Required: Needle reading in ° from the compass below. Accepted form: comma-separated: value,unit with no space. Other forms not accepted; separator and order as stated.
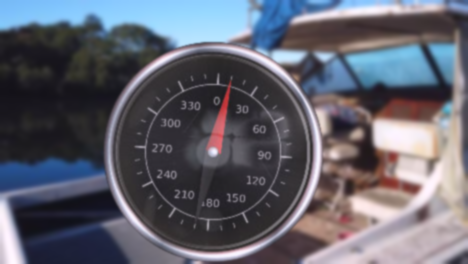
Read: 10,°
